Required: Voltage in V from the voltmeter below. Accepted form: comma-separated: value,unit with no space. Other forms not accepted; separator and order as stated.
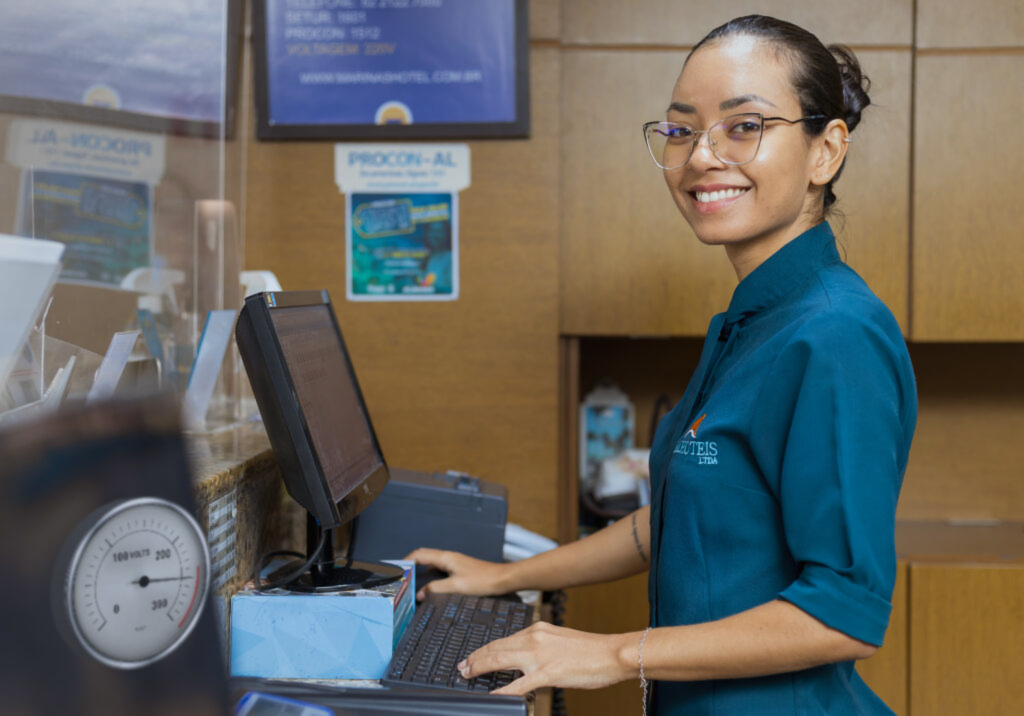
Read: 250,V
